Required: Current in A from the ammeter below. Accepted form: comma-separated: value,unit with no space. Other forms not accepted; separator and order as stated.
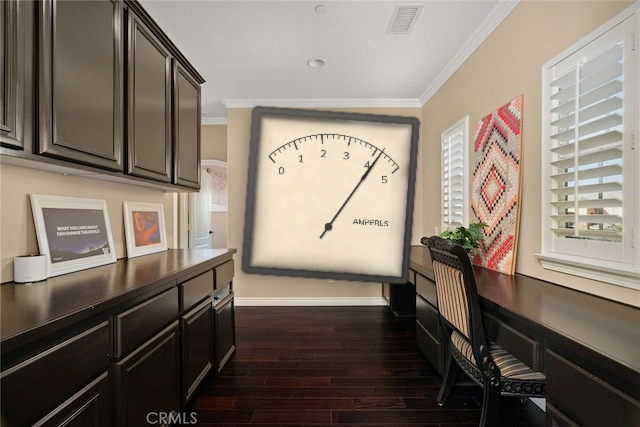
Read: 4.2,A
